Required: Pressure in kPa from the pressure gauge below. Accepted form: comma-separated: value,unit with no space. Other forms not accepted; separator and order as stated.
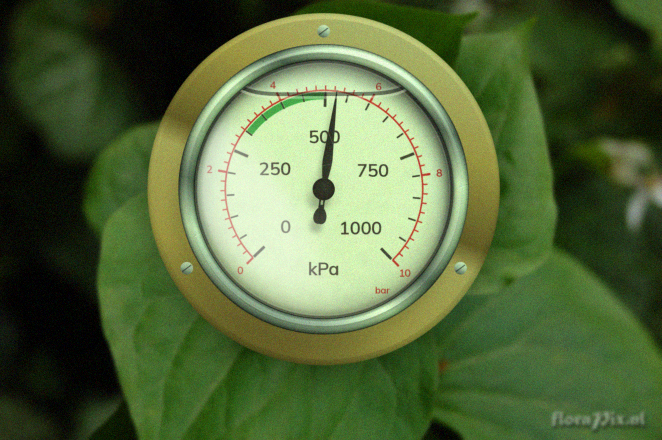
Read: 525,kPa
